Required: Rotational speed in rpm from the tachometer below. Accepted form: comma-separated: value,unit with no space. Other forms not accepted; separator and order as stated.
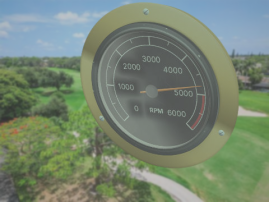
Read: 4750,rpm
